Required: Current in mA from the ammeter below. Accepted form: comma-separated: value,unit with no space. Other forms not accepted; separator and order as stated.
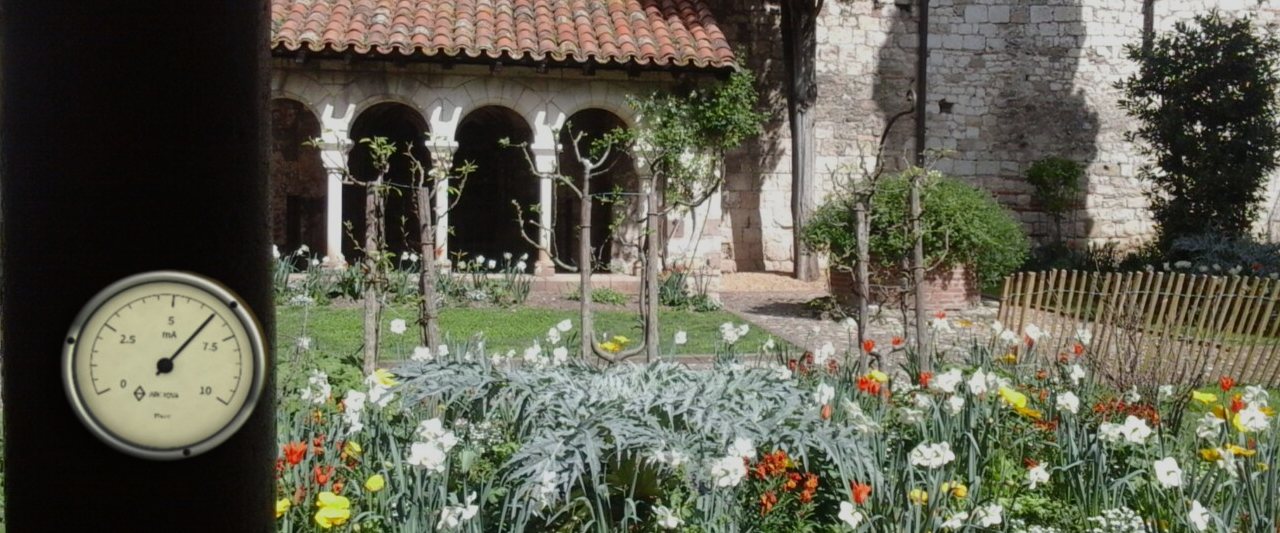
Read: 6.5,mA
